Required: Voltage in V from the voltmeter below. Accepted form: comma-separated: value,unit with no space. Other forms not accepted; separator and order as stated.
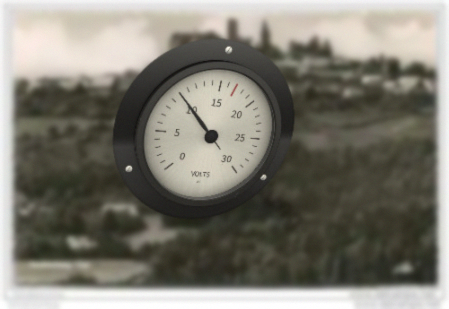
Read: 10,V
